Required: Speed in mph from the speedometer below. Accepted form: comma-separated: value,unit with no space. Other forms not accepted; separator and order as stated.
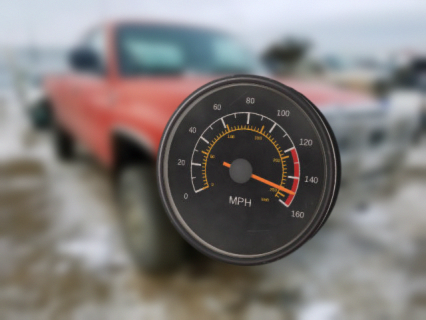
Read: 150,mph
